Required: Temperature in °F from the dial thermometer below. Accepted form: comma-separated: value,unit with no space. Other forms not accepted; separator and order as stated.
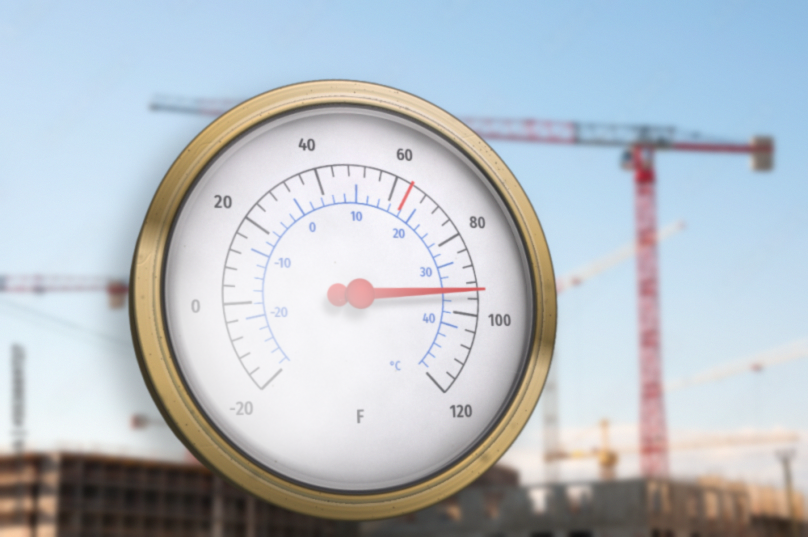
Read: 94,°F
